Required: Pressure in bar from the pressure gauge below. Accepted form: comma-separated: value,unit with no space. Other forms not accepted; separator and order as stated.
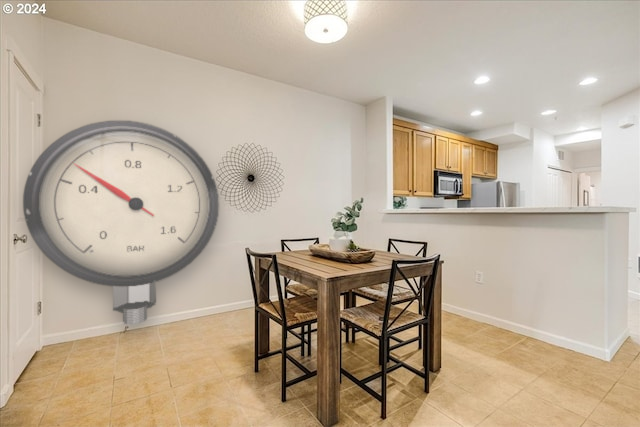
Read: 0.5,bar
